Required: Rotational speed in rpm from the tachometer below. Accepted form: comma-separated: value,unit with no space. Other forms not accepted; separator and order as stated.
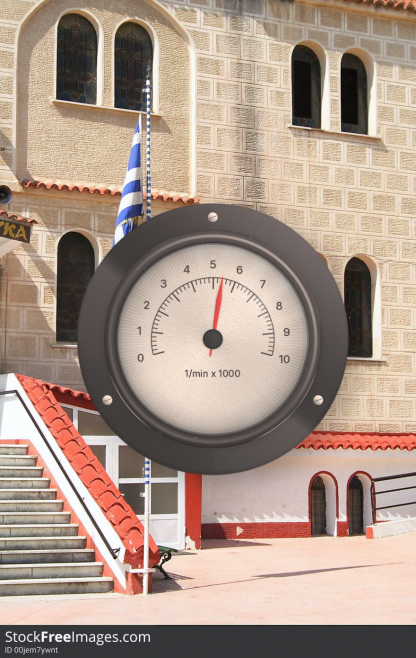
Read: 5400,rpm
